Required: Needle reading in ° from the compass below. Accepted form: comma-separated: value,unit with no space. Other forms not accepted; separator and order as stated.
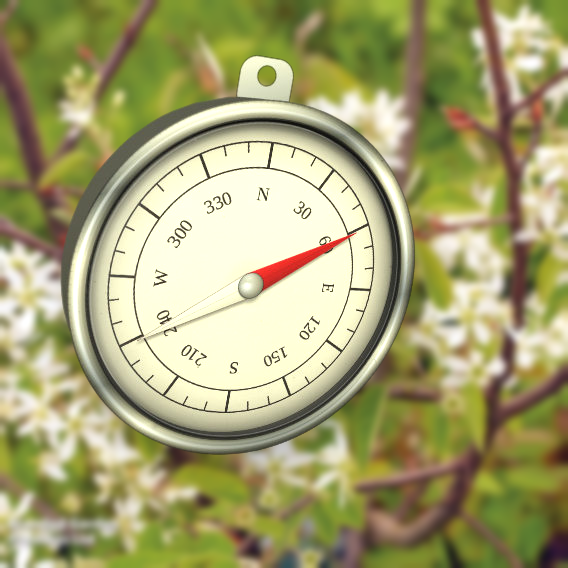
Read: 60,°
